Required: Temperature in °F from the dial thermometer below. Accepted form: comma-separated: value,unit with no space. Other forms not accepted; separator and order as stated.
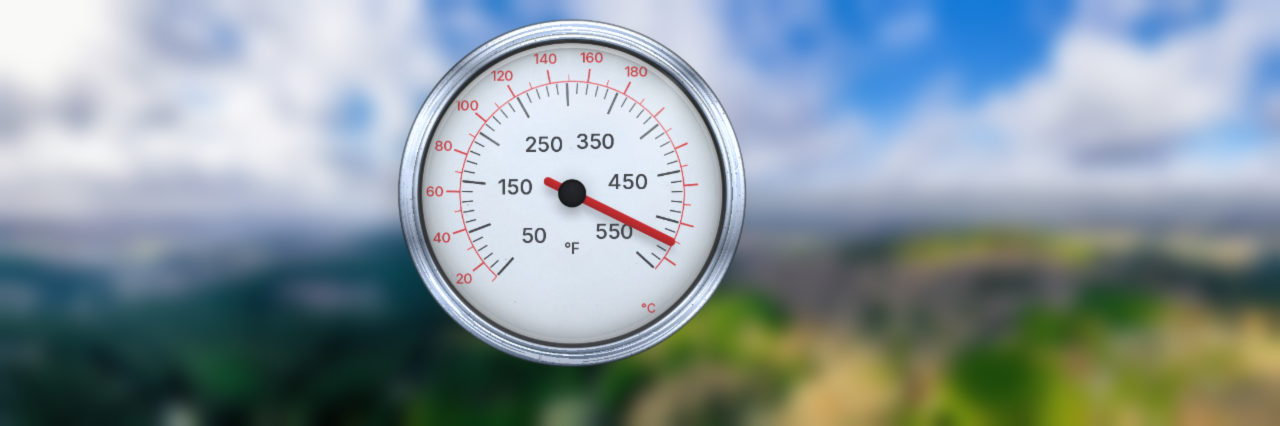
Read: 520,°F
